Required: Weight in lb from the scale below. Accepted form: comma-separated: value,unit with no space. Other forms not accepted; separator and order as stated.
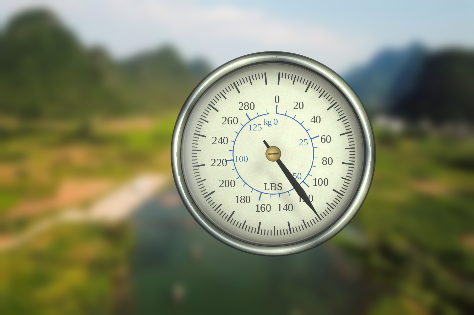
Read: 120,lb
